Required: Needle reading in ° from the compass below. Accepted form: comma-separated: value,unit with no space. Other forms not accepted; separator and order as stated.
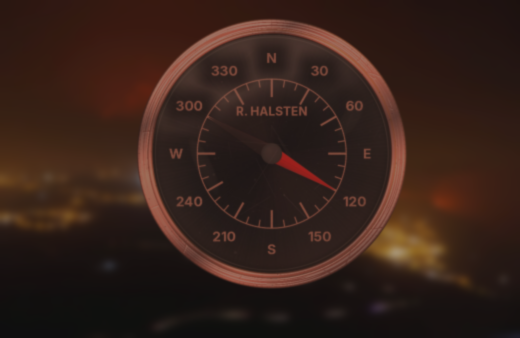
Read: 120,°
